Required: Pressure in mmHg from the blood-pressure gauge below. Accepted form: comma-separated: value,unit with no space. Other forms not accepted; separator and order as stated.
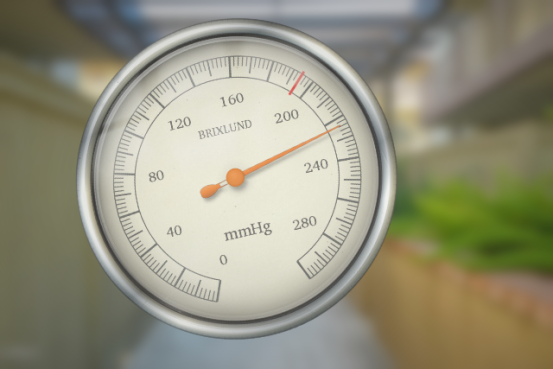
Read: 224,mmHg
